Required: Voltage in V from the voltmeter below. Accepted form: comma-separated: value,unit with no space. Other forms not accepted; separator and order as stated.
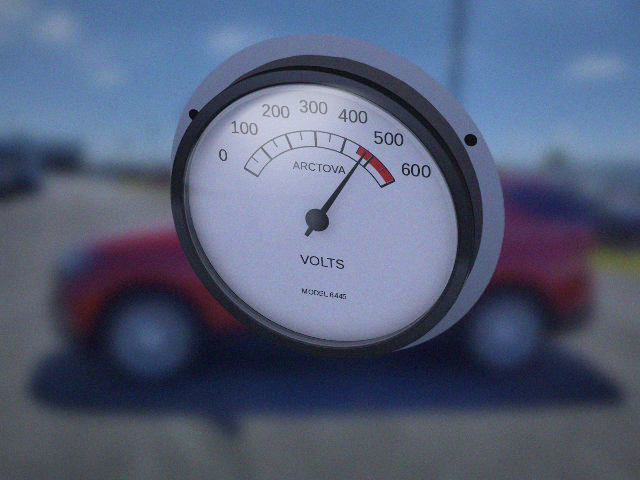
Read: 475,V
